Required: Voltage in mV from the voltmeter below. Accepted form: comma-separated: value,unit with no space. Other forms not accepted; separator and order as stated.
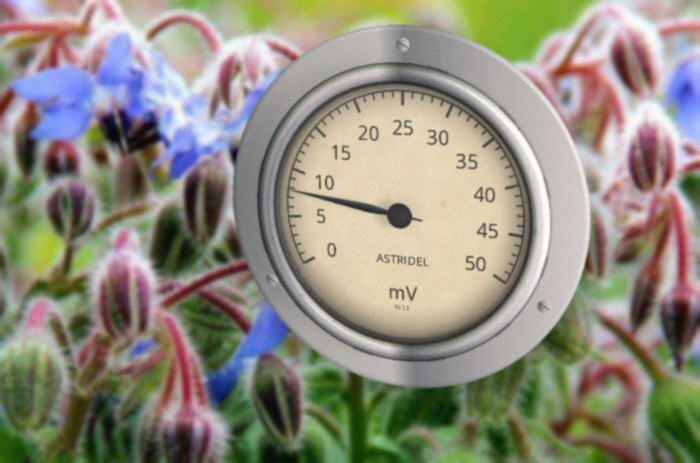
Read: 8,mV
